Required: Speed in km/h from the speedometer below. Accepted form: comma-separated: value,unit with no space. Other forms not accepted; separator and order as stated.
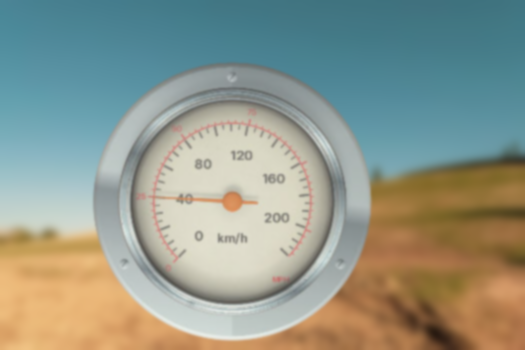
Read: 40,km/h
